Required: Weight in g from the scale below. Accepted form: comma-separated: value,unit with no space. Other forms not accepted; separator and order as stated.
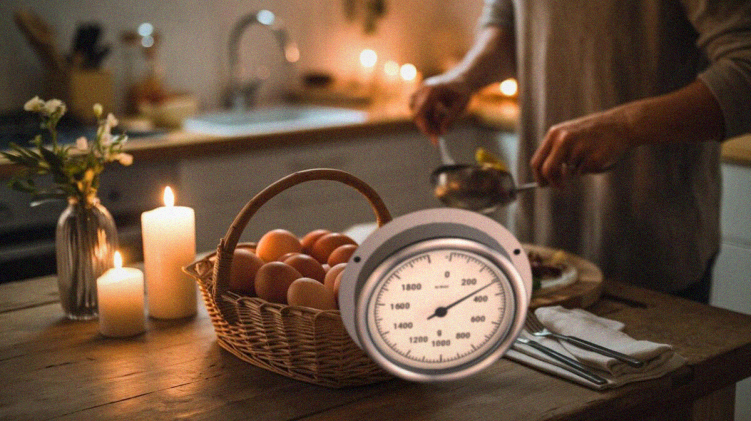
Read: 300,g
